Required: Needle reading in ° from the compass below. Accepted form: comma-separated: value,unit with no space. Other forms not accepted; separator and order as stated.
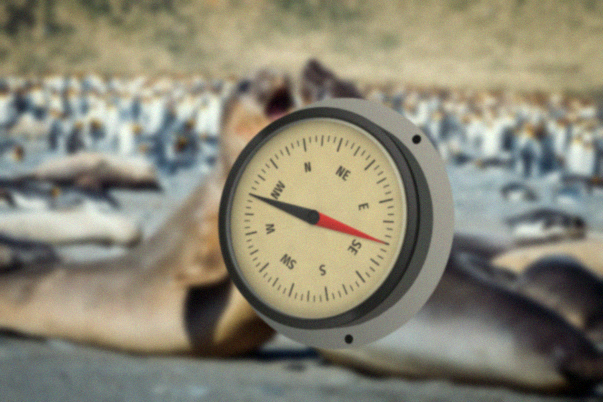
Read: 120,°
